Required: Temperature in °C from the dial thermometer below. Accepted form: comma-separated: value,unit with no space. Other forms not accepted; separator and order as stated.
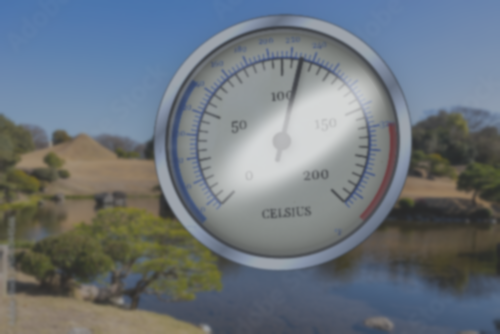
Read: 110,°C
